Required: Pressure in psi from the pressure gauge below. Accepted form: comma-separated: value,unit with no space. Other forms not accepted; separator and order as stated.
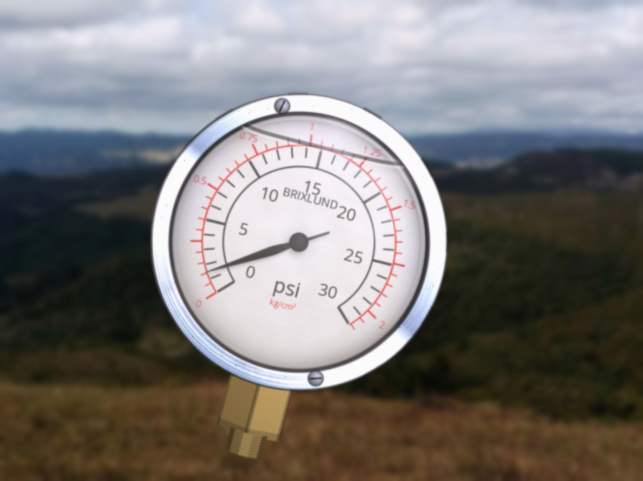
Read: 1.5,psi
